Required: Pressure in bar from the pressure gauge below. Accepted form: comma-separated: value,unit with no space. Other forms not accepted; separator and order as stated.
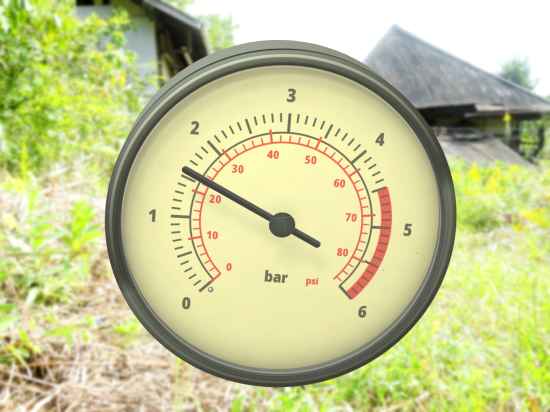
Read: 1.6,bar
